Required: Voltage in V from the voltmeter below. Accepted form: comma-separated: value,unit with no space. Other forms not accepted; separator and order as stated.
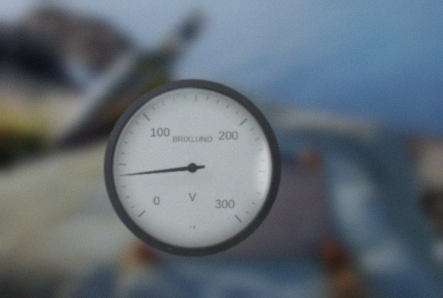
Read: 40,V
